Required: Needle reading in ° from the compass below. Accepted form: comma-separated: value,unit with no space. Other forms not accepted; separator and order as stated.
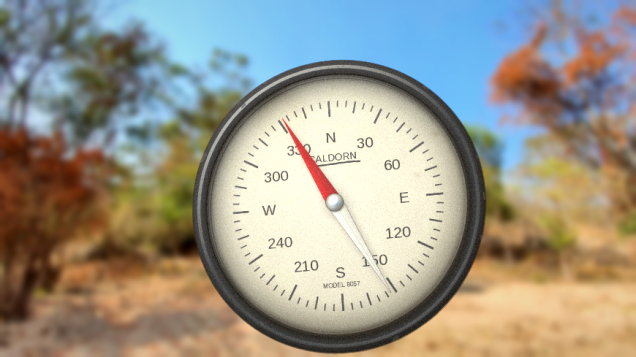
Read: 332.5,°
